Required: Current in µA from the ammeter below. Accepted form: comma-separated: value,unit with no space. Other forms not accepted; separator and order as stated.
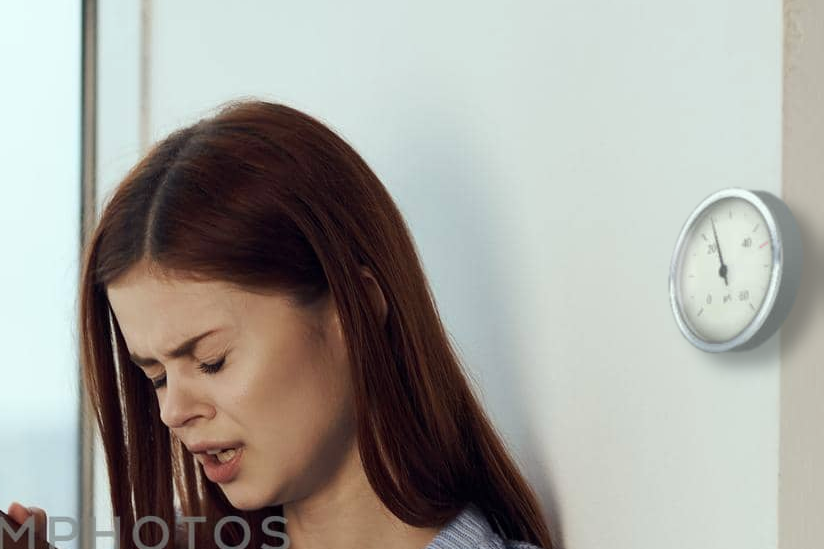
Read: 25,µA
